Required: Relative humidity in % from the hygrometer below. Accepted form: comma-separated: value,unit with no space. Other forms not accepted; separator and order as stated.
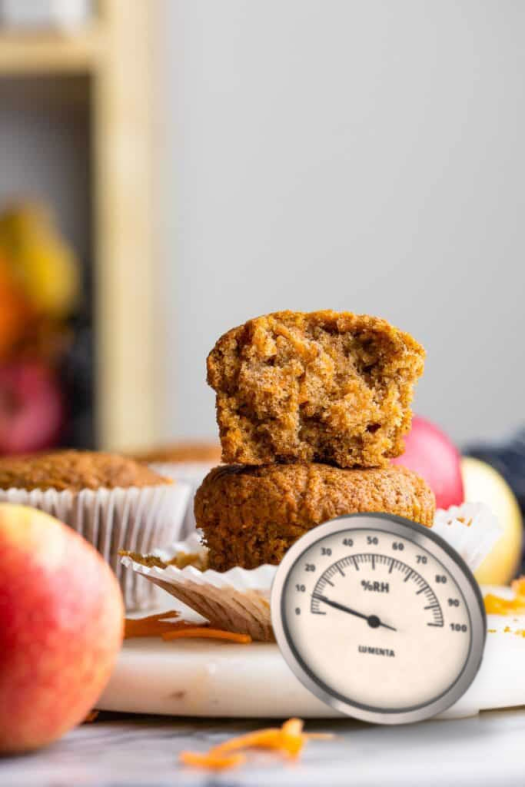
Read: 10,%
